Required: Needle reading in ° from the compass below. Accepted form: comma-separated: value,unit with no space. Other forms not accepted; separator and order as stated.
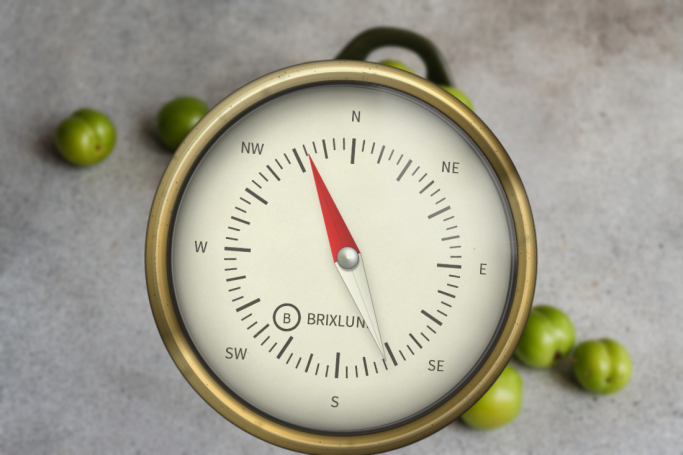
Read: 335,°
